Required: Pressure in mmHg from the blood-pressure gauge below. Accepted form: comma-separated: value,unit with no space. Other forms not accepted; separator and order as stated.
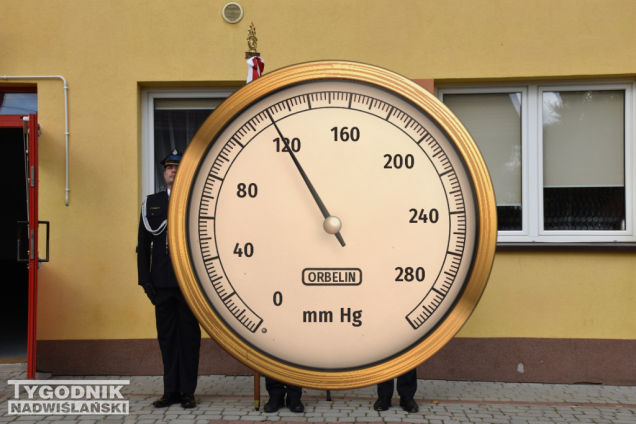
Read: 120,mmHg
